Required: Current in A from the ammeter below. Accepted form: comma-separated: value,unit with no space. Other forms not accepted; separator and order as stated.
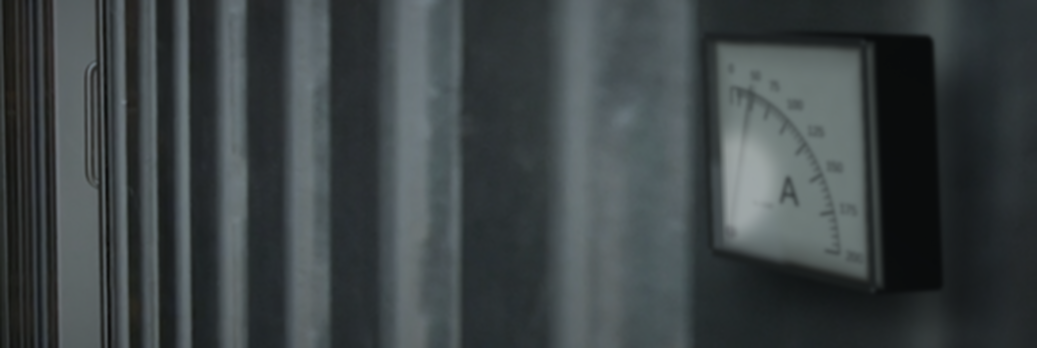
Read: 50,A
